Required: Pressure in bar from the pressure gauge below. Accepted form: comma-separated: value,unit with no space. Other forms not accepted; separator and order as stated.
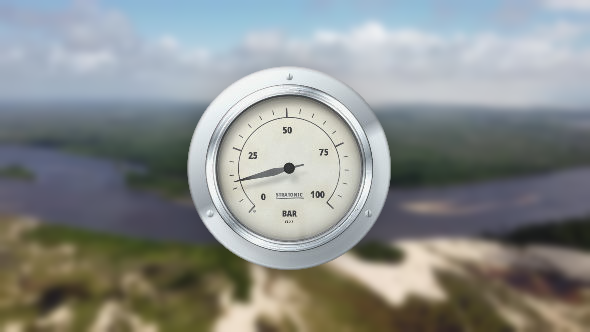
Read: 12.5,bar
